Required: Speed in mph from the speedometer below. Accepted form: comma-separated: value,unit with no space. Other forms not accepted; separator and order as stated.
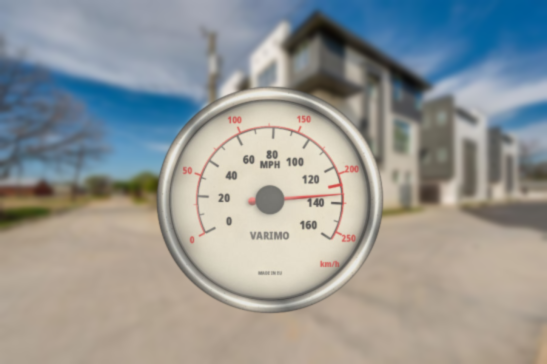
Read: 135,mph
